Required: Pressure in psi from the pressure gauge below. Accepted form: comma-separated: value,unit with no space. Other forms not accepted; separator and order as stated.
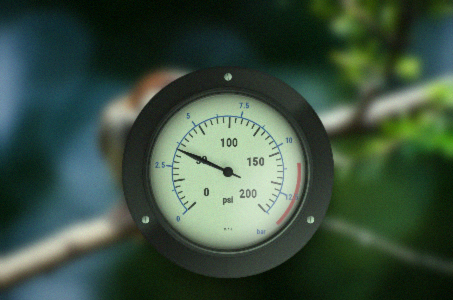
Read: 50,psi
